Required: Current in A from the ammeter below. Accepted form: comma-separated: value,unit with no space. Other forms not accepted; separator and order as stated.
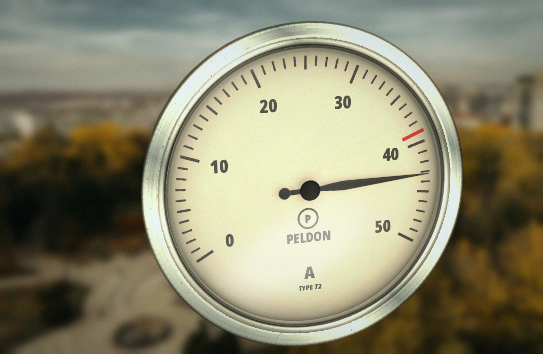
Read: 43,A
